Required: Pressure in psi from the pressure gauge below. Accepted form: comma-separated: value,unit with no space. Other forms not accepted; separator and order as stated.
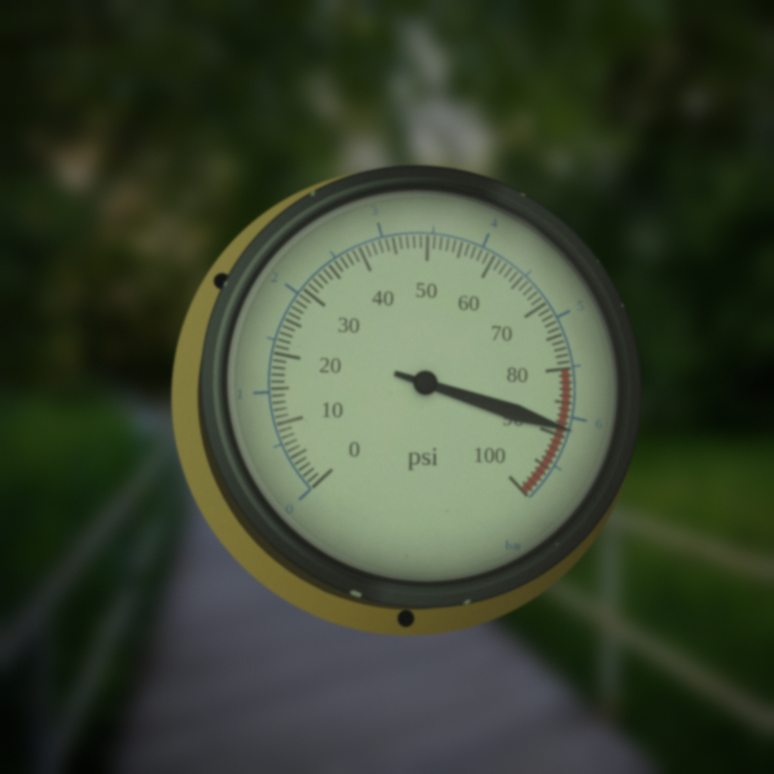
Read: 89,psi
